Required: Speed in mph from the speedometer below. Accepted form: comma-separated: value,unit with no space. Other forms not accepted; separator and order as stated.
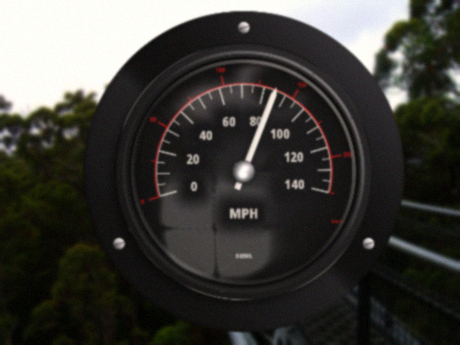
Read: 85,mph
